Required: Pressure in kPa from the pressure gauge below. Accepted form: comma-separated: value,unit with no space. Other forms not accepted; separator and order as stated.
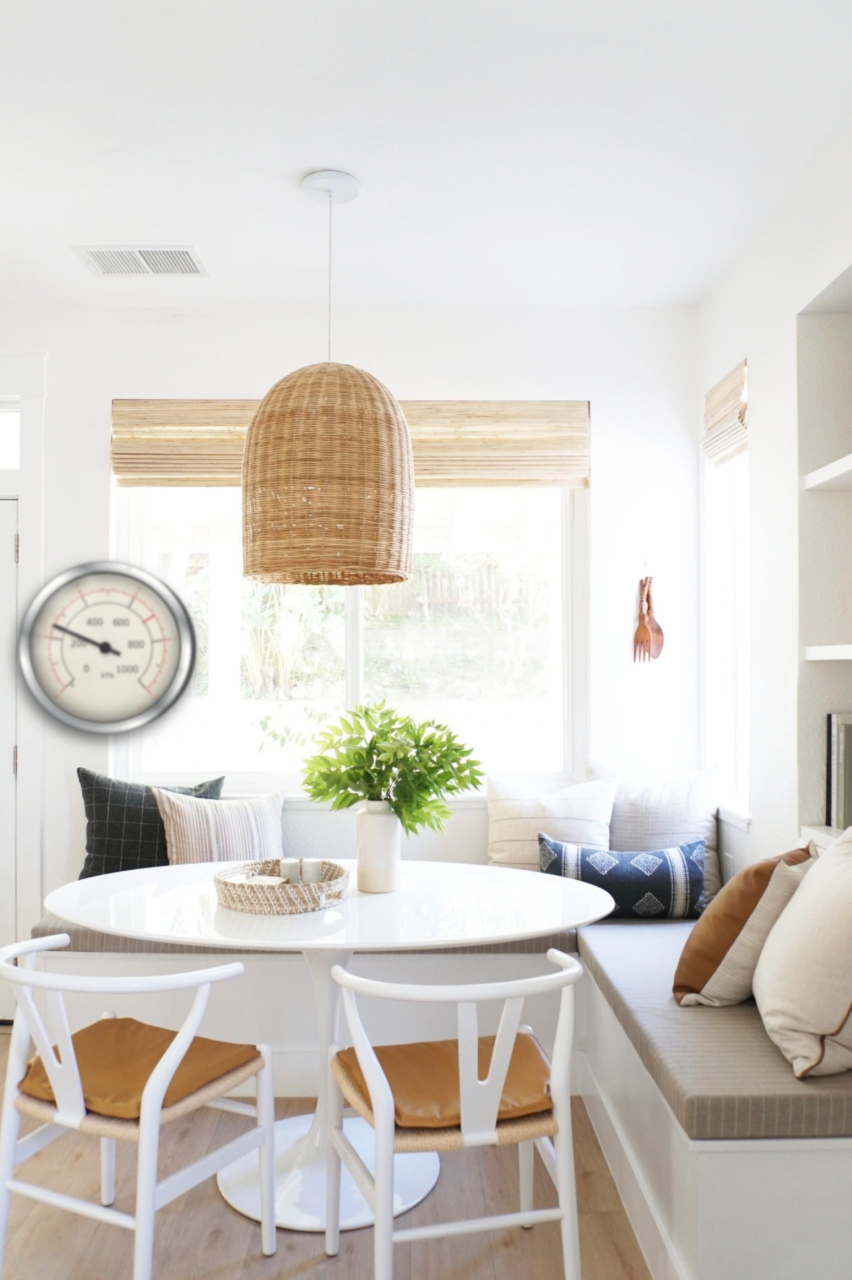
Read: 250,kPa
